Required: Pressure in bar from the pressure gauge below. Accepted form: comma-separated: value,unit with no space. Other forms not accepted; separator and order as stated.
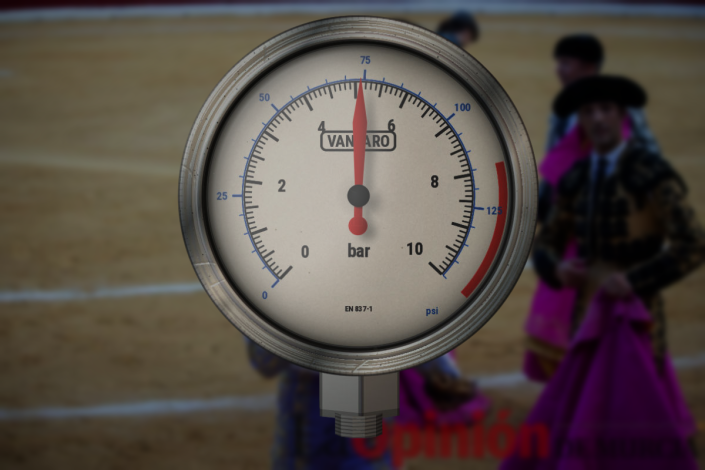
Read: 5.1,bar
